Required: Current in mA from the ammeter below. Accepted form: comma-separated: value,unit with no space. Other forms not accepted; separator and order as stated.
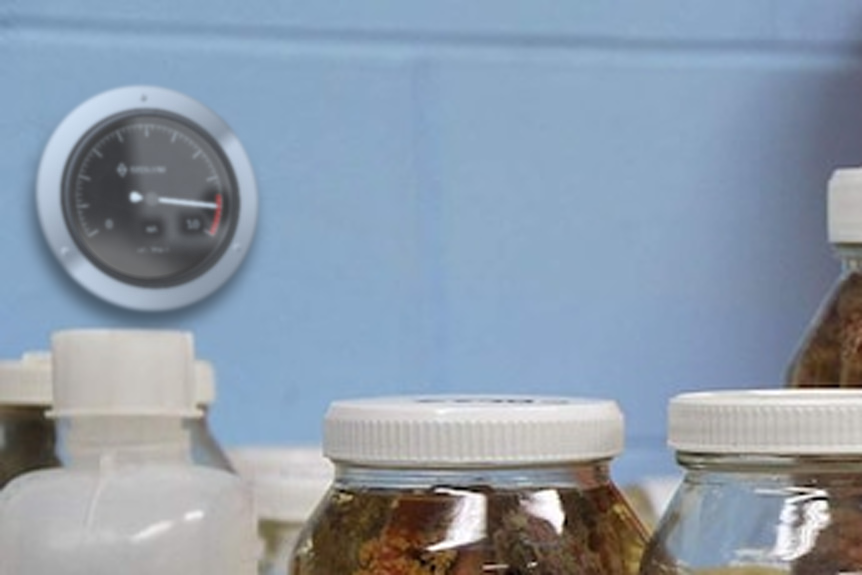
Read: 9,mA
